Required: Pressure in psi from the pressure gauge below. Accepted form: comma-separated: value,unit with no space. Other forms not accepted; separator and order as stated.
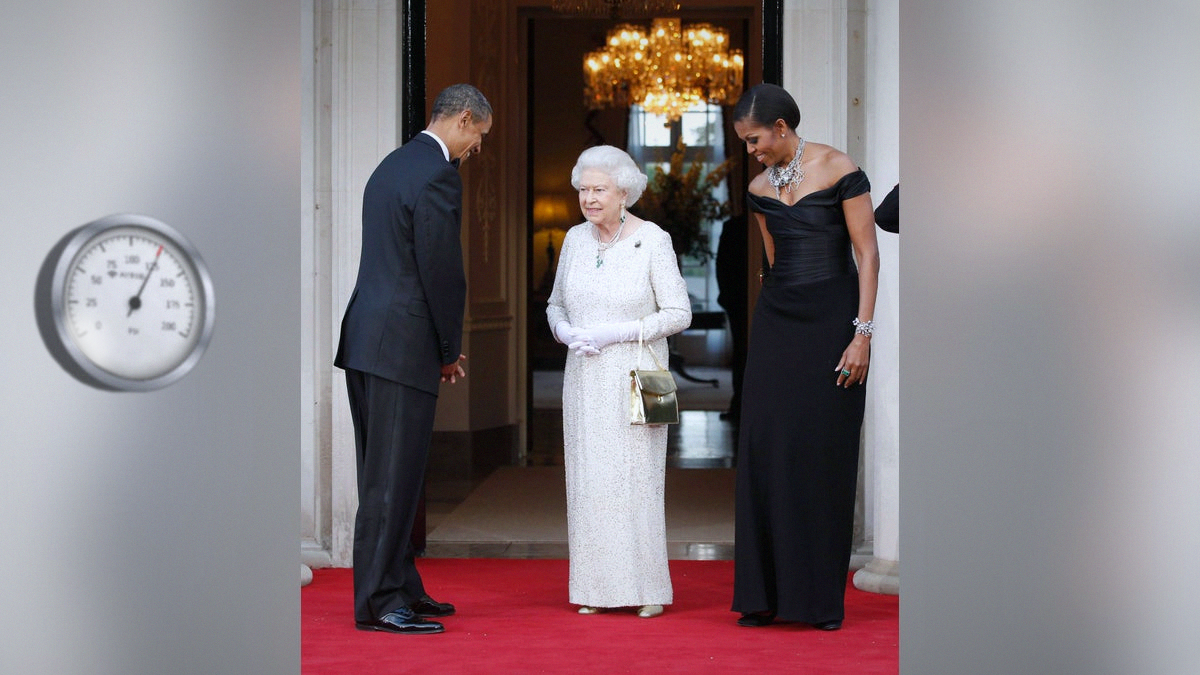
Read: 125,psi
